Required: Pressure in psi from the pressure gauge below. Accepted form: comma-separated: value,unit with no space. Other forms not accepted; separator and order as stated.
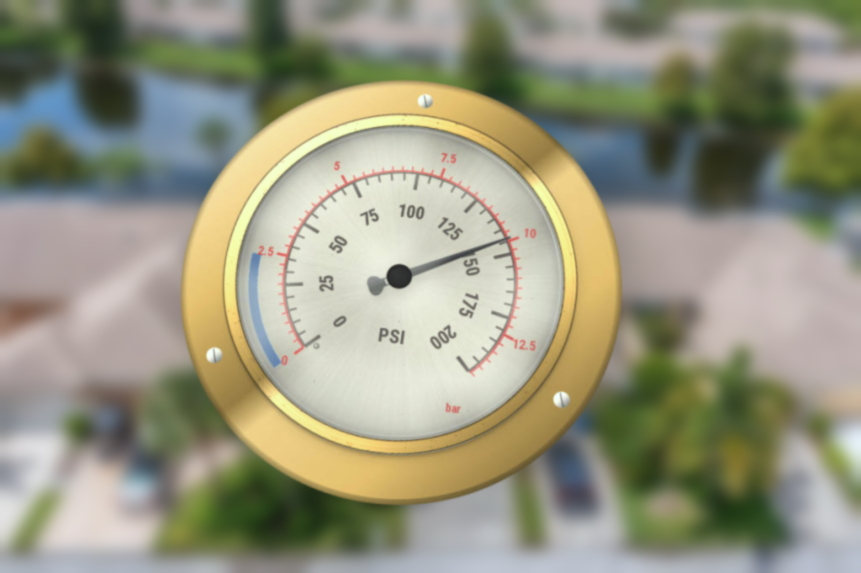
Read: 145,psi
